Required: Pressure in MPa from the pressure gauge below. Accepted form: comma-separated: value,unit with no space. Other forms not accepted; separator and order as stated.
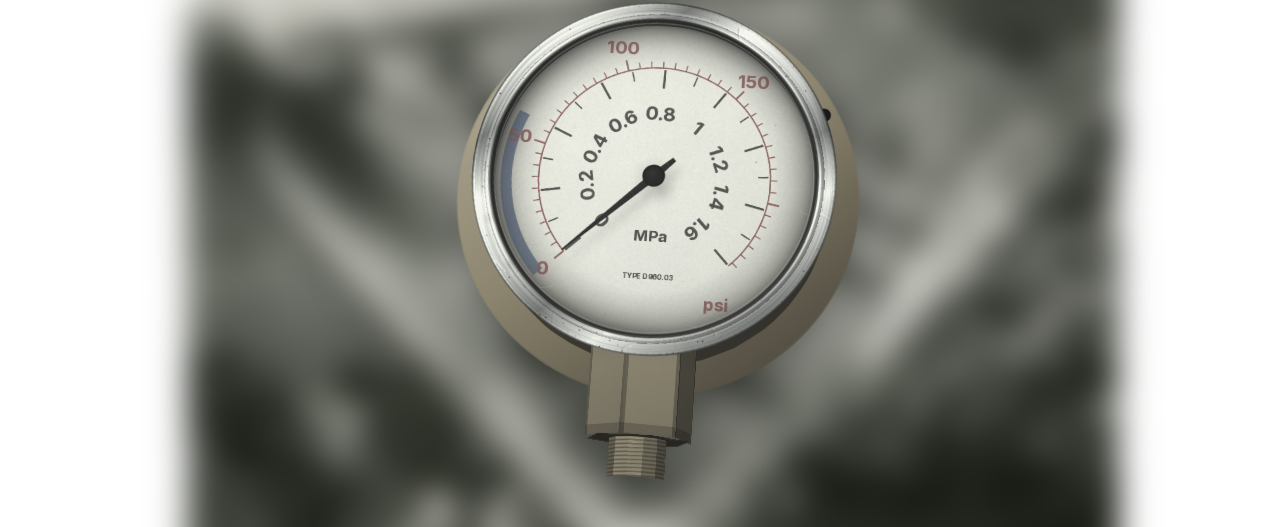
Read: 0,MPa
